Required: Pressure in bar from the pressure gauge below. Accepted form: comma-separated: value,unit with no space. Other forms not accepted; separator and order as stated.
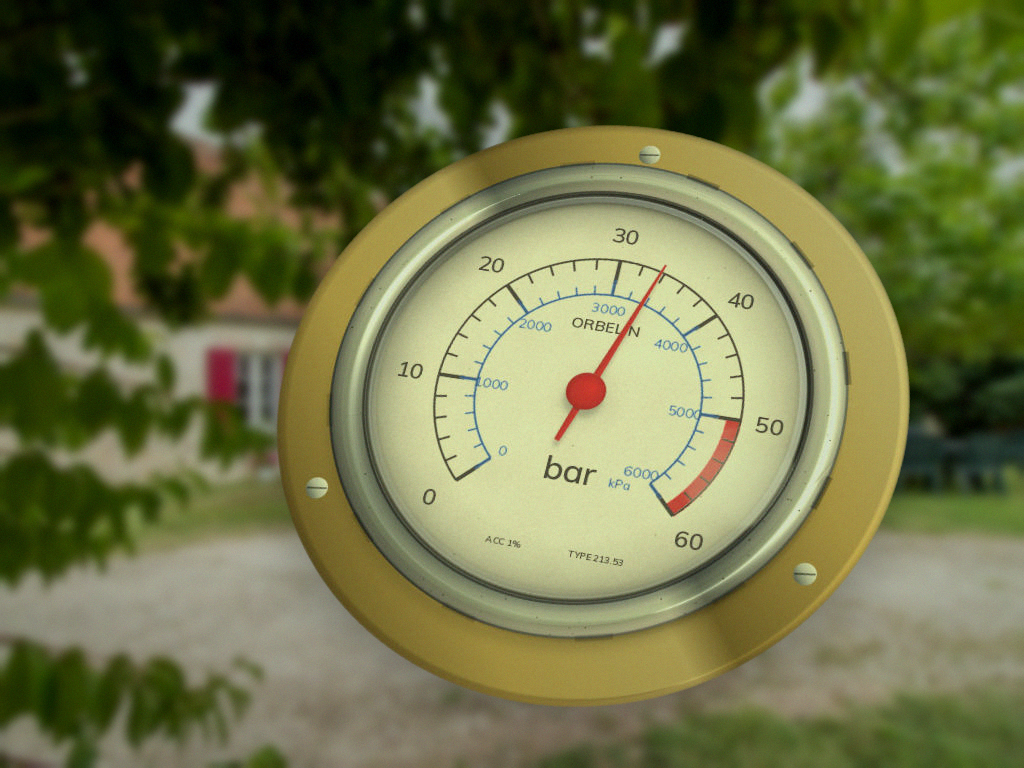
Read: 34,bar
